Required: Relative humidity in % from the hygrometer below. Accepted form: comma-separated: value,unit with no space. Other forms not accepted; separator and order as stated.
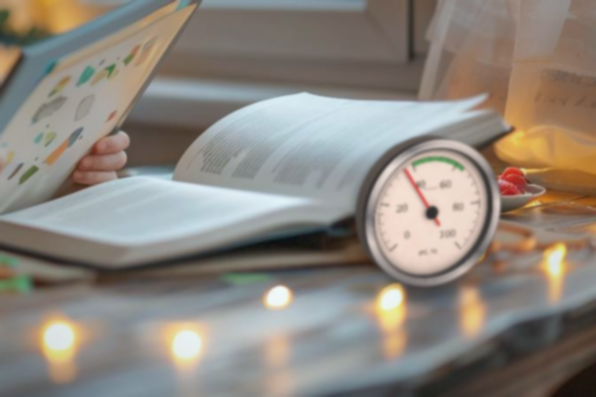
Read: 36,%
